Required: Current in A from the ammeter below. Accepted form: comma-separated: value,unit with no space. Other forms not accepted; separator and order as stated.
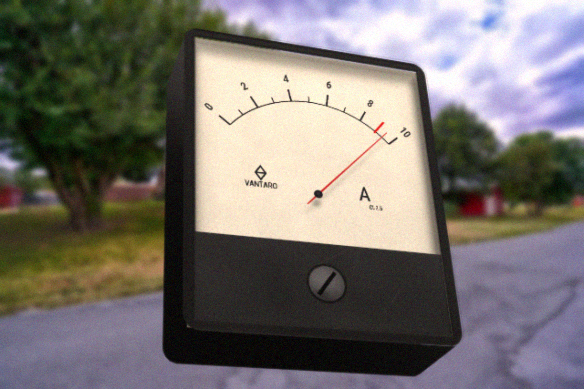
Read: 9.5,A
